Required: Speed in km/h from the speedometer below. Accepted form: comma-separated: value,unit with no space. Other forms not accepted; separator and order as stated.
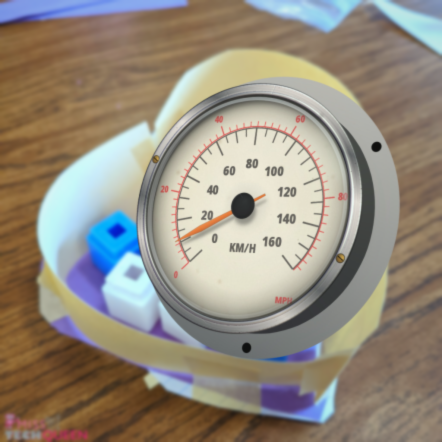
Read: 10,km/h
